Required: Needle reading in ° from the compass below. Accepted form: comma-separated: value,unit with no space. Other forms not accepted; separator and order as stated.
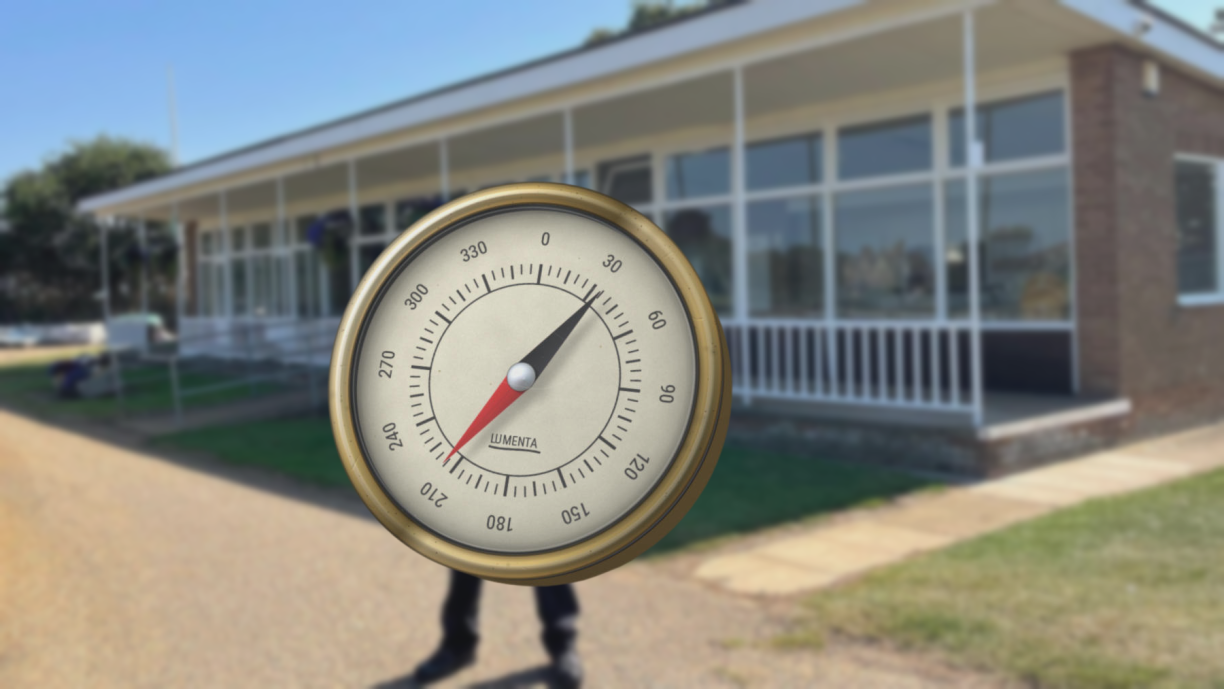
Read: 215,°
